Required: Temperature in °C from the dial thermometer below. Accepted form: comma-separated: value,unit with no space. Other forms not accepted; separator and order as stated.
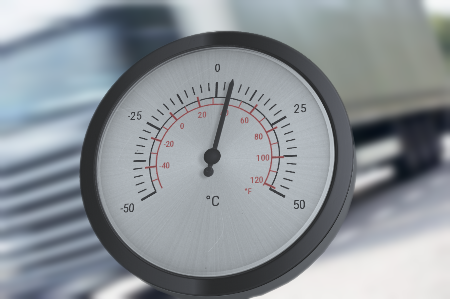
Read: 5,°C
